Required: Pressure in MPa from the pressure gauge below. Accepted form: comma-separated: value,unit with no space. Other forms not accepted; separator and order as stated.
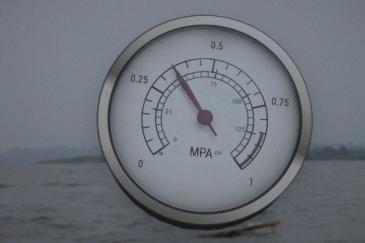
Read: 0.35,MPa
